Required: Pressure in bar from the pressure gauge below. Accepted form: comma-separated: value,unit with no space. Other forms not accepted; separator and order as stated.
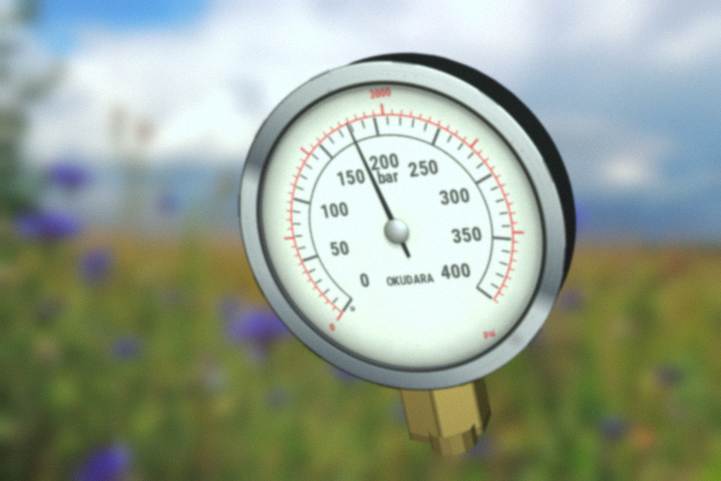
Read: 180,bar
